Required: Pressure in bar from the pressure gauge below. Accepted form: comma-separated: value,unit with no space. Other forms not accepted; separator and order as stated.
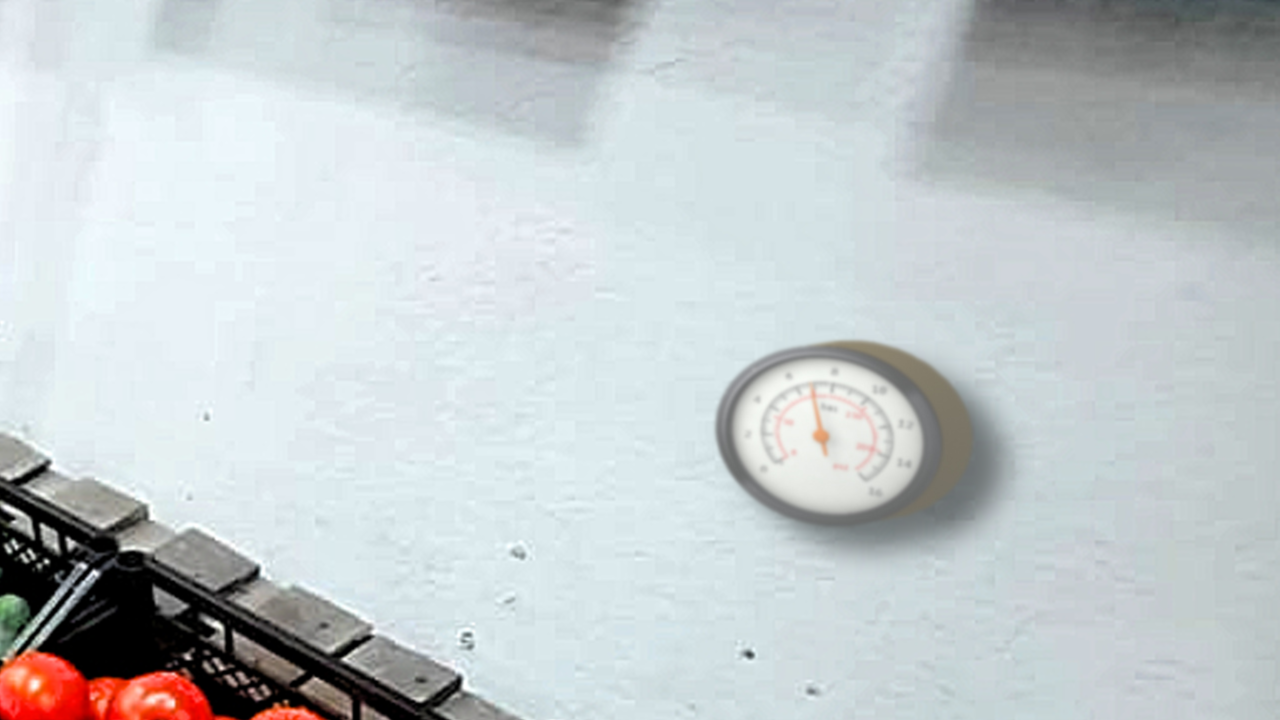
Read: 7,bar
